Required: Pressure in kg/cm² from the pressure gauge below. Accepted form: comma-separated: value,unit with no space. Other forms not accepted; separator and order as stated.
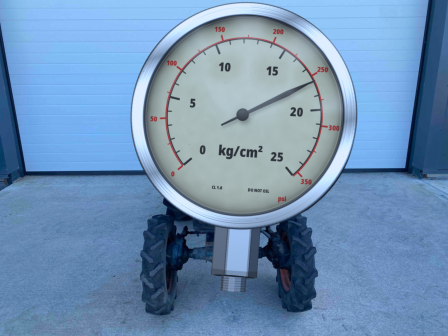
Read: 18,kg/cm²
